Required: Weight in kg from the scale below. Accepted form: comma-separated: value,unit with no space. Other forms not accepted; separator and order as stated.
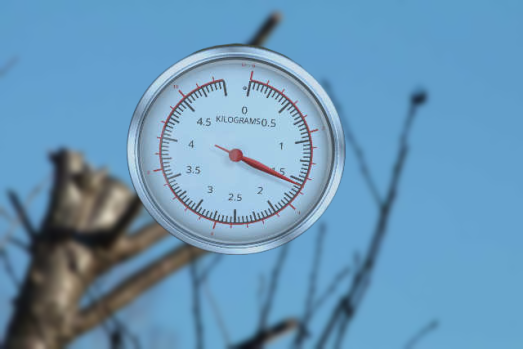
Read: 1.55,kg
